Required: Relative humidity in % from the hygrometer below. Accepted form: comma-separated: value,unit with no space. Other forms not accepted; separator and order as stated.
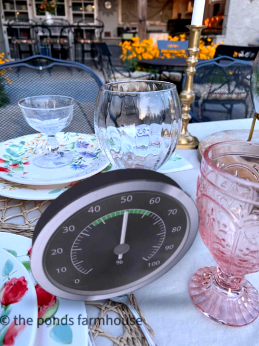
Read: 50,%
